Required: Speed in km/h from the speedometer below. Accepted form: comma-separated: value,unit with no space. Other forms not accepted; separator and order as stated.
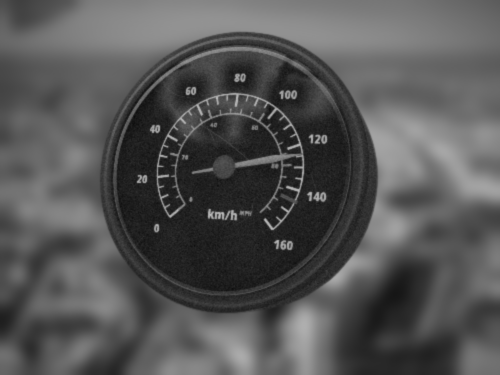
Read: 125,km/h
